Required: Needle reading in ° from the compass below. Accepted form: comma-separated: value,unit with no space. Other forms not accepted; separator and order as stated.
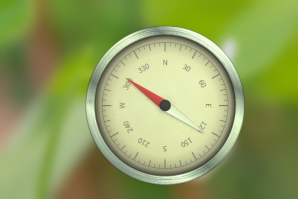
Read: 305,°
